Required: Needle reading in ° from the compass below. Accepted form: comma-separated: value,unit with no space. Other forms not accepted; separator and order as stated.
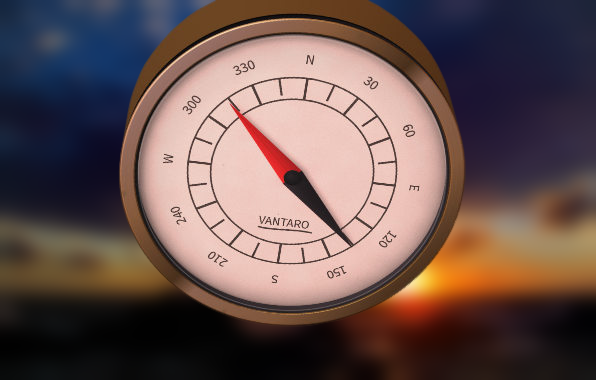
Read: 315,°
